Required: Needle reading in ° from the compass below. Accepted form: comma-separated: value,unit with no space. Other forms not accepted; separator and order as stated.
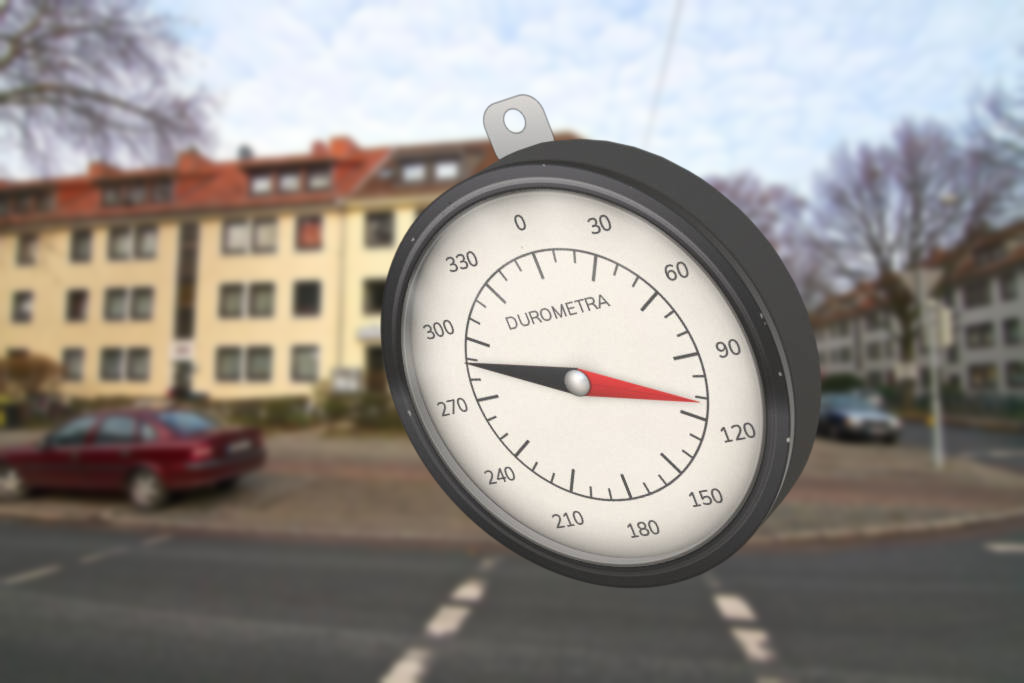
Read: 110,°
